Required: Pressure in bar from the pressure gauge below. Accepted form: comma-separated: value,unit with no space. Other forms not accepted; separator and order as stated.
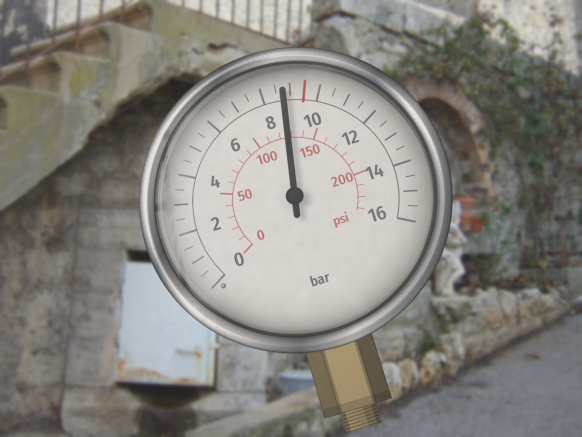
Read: 8.75,bar
